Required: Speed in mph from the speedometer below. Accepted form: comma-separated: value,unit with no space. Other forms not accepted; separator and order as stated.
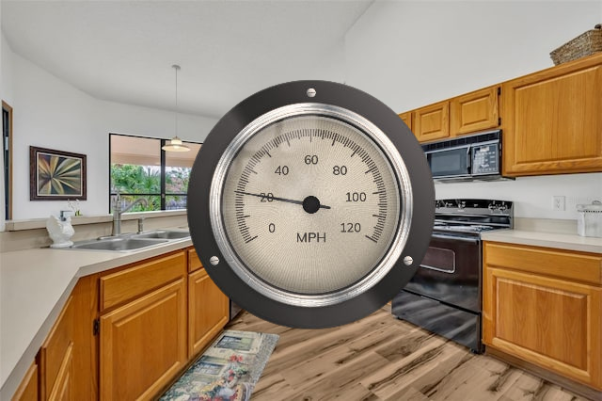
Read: 20,mph
